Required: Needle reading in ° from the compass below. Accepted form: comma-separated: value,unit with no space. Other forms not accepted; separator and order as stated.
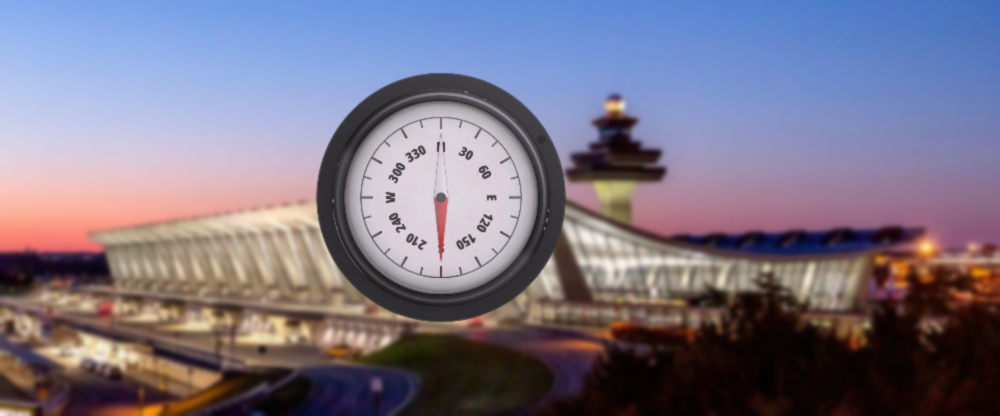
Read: 180,°
